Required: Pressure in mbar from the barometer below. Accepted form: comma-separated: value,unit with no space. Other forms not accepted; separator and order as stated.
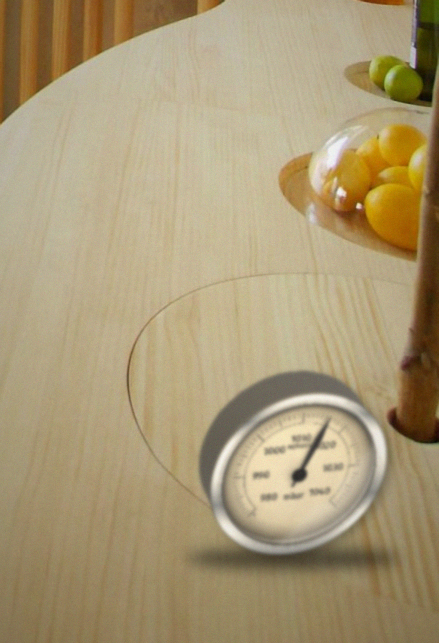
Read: 1015,mbar
